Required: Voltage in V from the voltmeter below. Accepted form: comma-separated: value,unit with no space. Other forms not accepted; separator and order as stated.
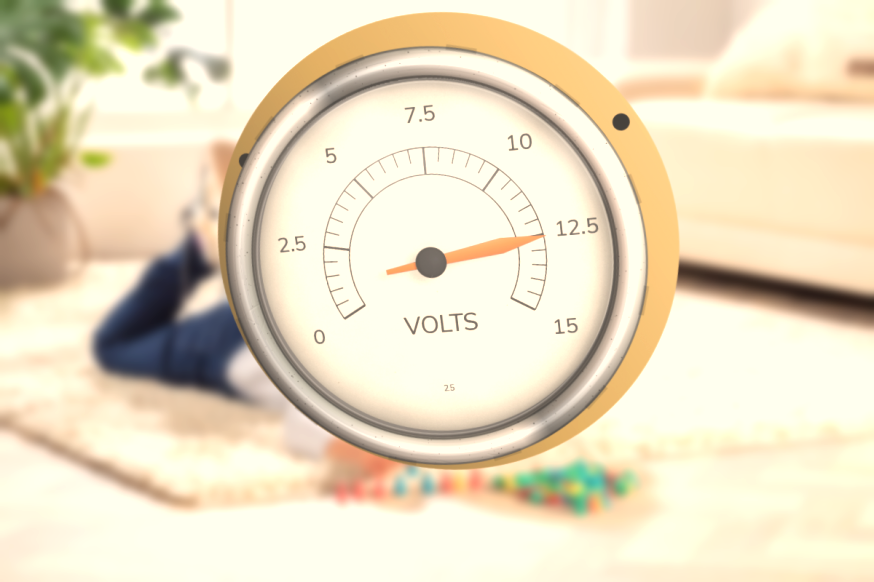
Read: 12.5,V
